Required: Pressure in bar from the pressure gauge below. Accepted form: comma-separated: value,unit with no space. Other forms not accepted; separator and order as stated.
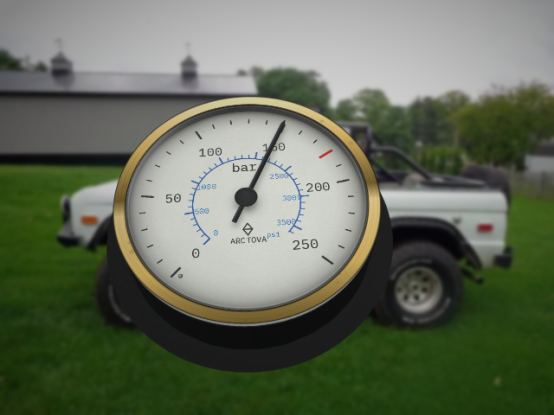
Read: 150,bar
